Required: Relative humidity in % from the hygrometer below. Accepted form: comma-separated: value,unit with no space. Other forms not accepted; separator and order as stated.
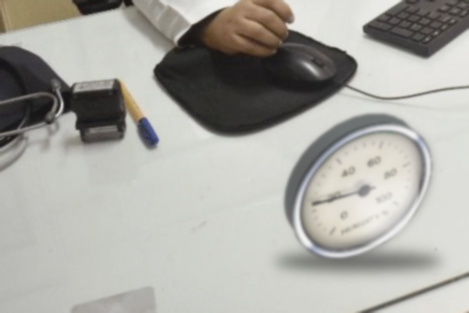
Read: 20,%
